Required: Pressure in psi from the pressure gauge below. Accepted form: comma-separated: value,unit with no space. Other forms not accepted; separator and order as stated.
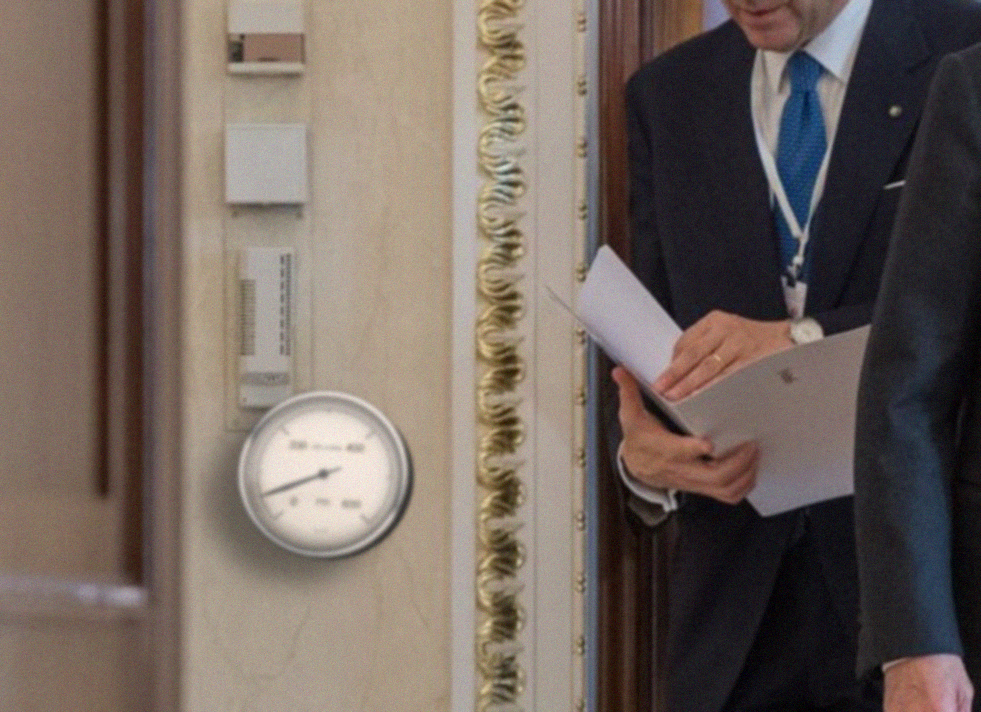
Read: 50,psi
